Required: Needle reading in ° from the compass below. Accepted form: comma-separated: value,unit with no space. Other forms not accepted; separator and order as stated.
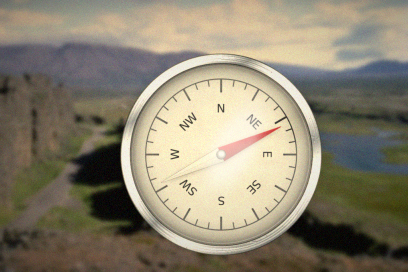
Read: 65,°
